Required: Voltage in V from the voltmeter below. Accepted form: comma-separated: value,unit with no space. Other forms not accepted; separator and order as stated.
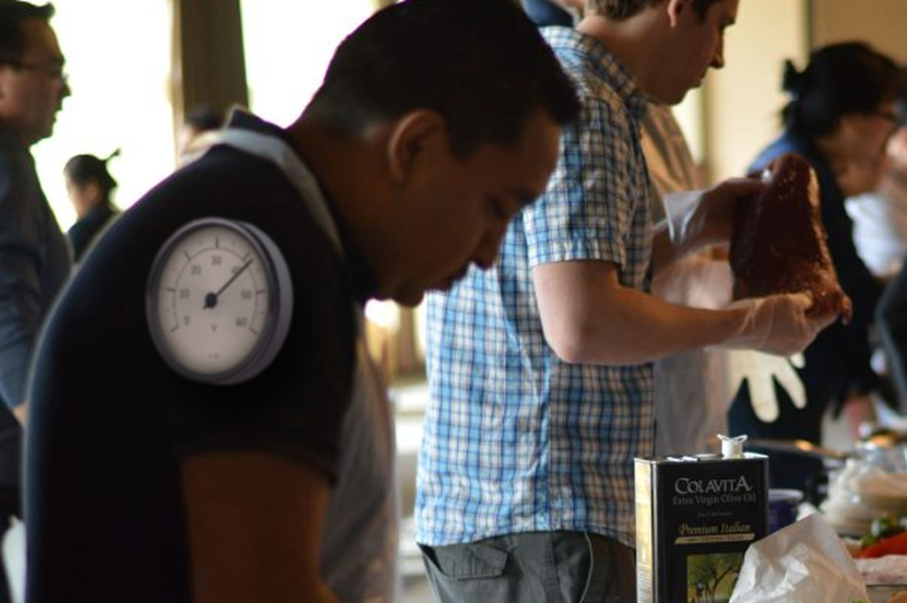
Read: 42.5,V
